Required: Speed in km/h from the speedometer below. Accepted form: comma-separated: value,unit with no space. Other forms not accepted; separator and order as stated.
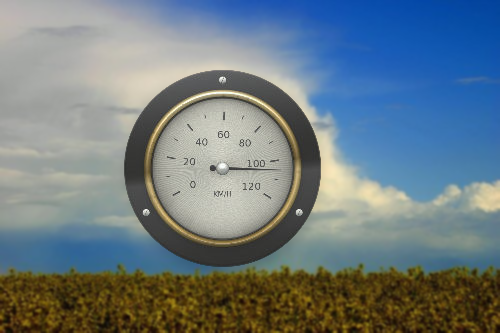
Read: 105,km/h
